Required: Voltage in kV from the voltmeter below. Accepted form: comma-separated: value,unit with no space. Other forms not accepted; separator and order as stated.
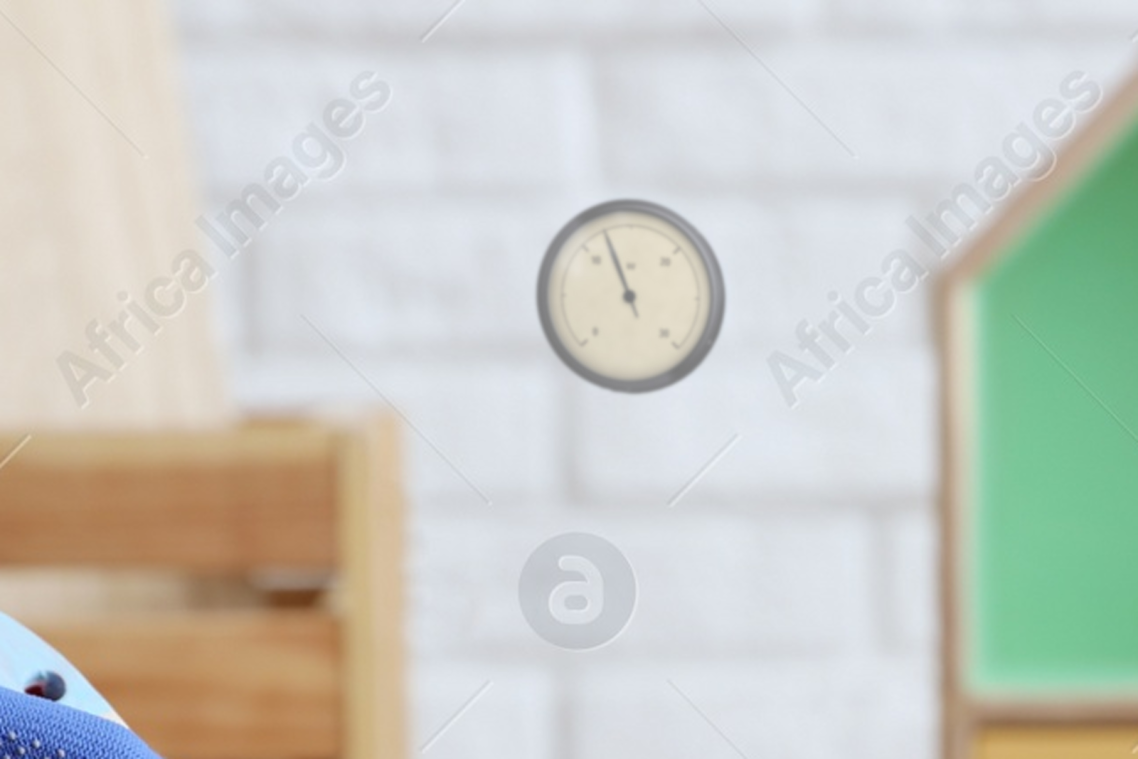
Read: 12.5,kV
